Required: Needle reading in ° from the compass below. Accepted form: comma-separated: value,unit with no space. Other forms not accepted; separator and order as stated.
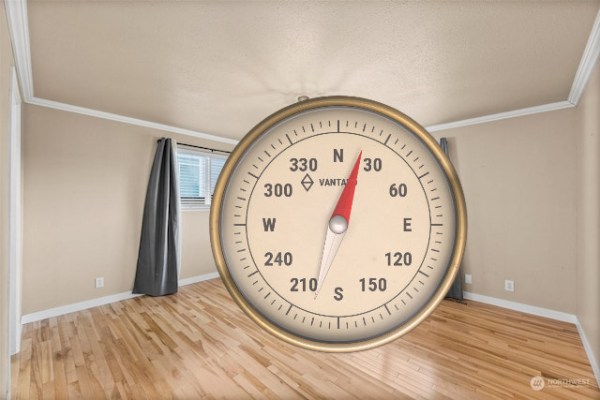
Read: 17.5,°
